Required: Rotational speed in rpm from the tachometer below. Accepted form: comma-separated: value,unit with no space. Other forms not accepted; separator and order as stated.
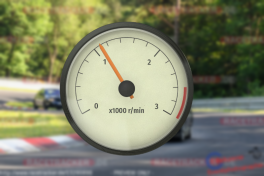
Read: 1100,rpm
